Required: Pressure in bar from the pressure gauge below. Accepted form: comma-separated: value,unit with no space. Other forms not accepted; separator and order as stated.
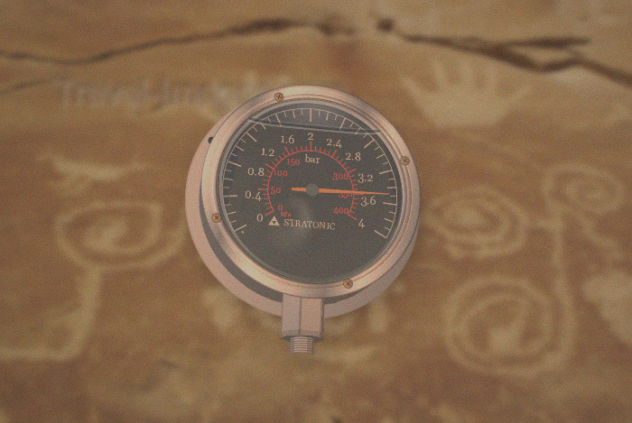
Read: 3.5,bar
